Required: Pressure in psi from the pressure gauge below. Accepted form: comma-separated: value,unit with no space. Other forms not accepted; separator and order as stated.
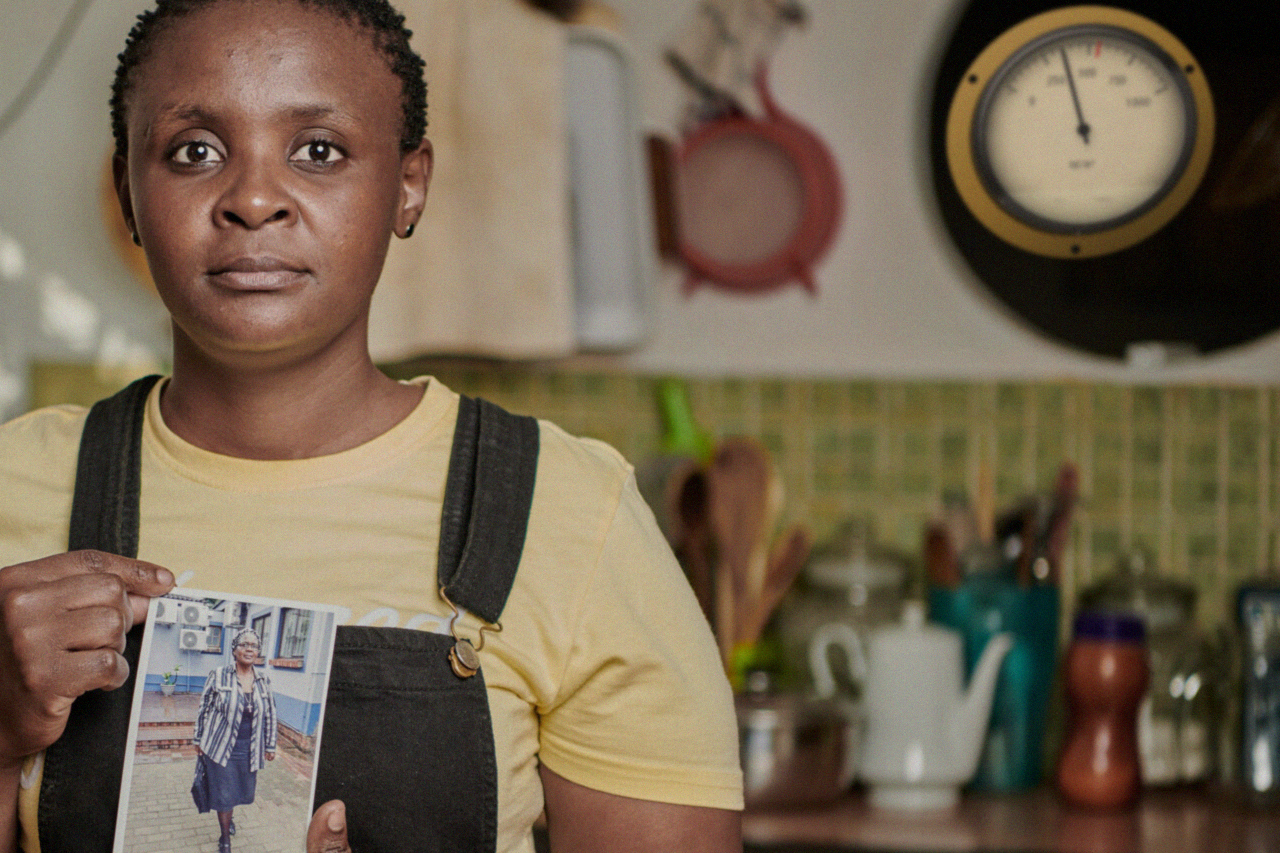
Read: 350,psi
